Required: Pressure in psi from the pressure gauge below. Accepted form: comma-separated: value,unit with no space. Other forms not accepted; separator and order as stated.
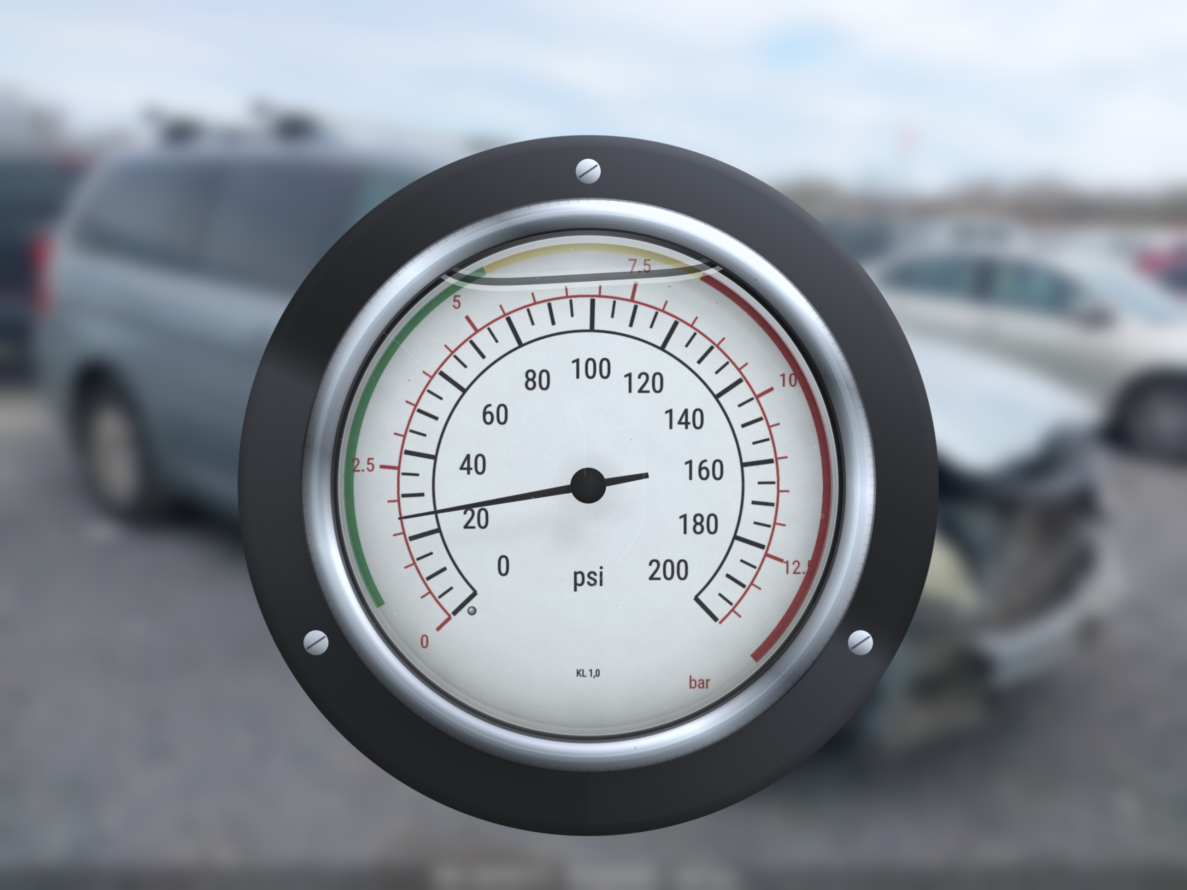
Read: 25,psi
